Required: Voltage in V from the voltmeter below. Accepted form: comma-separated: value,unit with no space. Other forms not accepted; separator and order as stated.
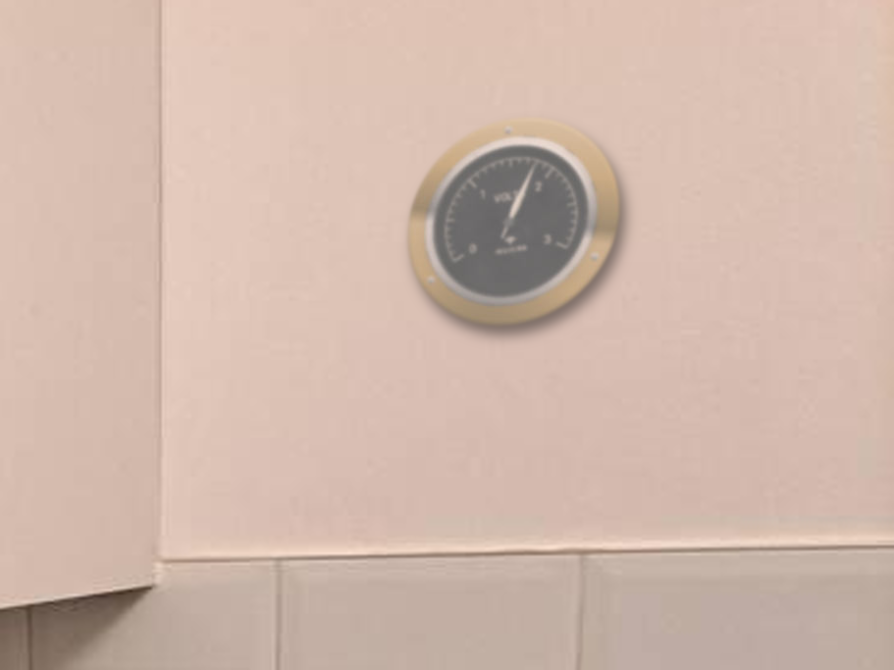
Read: 1.8,V
